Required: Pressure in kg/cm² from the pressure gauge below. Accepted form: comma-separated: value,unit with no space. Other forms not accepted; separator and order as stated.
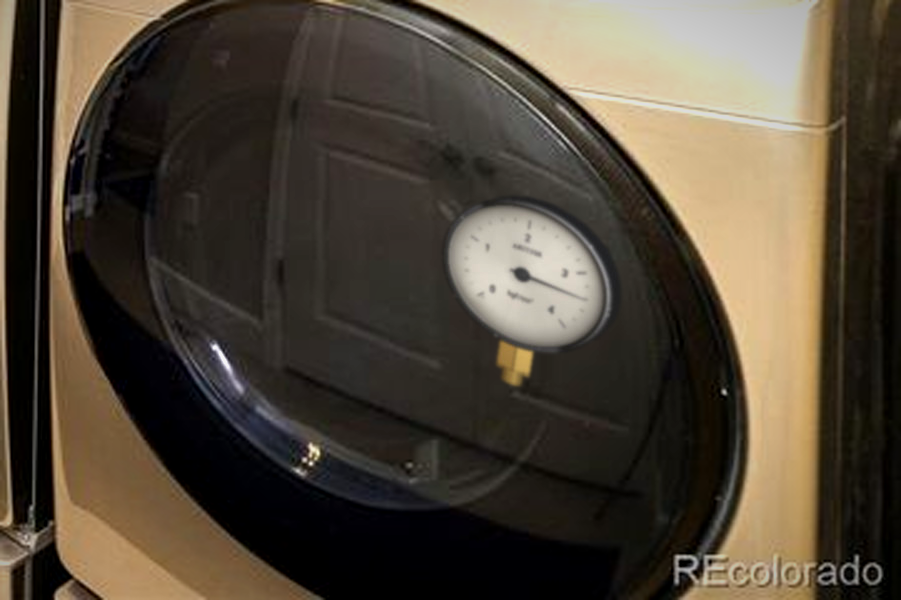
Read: 3.4,kg/cm²
